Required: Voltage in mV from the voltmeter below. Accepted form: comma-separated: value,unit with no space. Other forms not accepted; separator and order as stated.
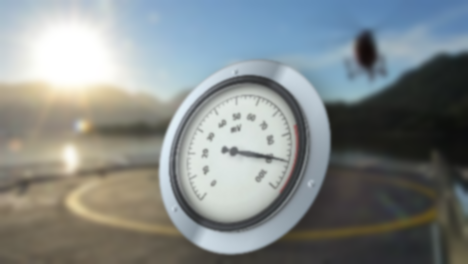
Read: 90,mV
